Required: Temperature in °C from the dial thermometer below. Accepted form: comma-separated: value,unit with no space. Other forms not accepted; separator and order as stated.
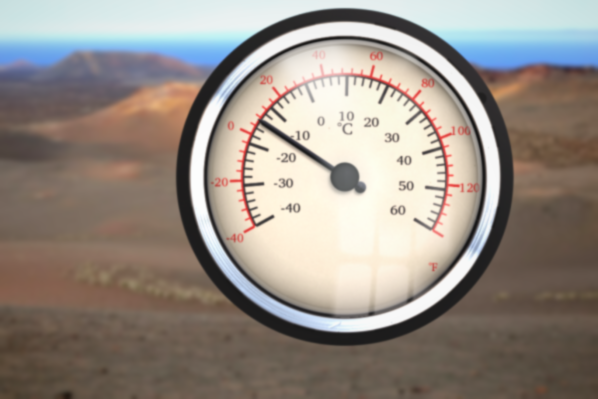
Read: -14,°C
